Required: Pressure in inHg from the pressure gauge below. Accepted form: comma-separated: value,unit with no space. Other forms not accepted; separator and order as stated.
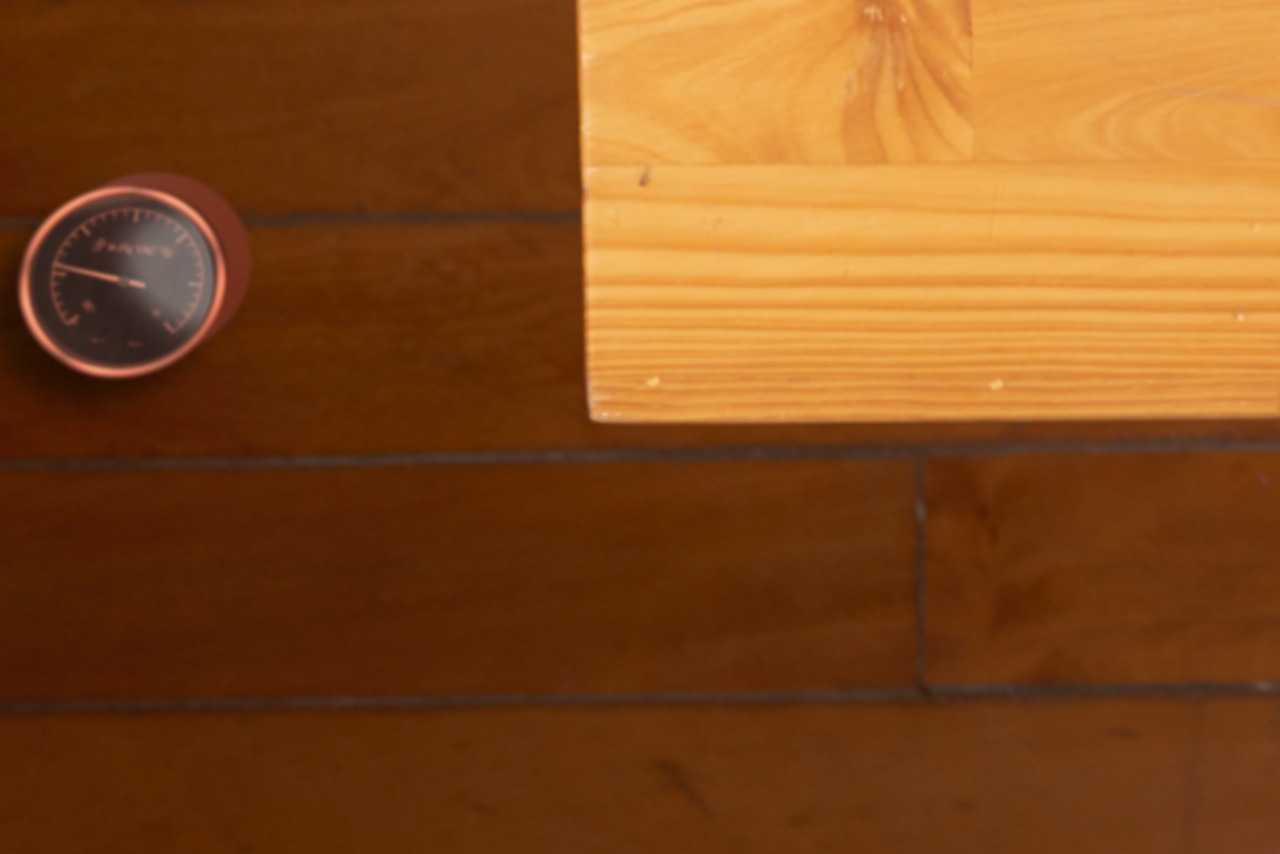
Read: -24,inHg
